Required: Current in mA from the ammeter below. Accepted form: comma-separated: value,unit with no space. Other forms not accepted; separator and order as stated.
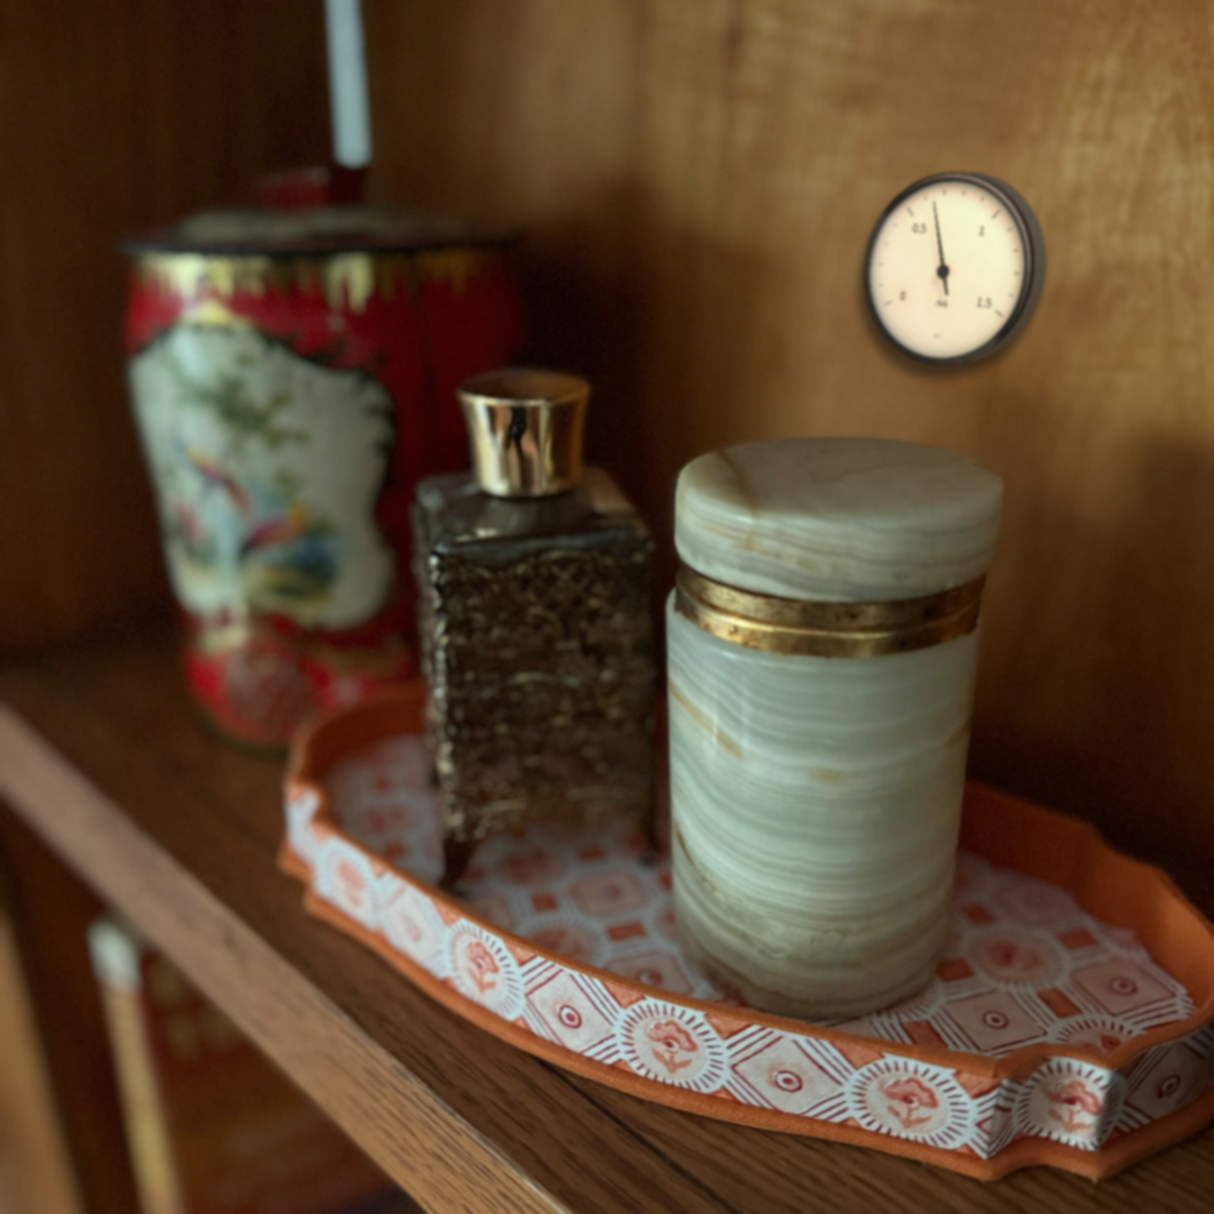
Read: 0.65,mA
